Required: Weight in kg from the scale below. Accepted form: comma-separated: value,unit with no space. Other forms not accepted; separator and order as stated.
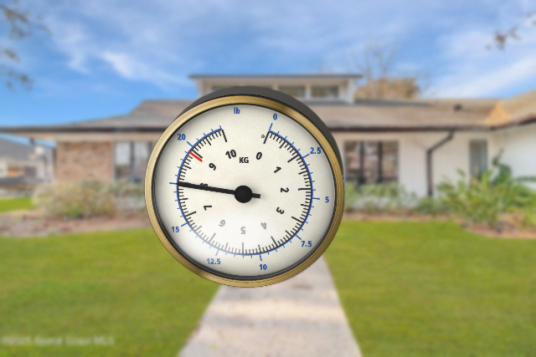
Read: 8,kg
